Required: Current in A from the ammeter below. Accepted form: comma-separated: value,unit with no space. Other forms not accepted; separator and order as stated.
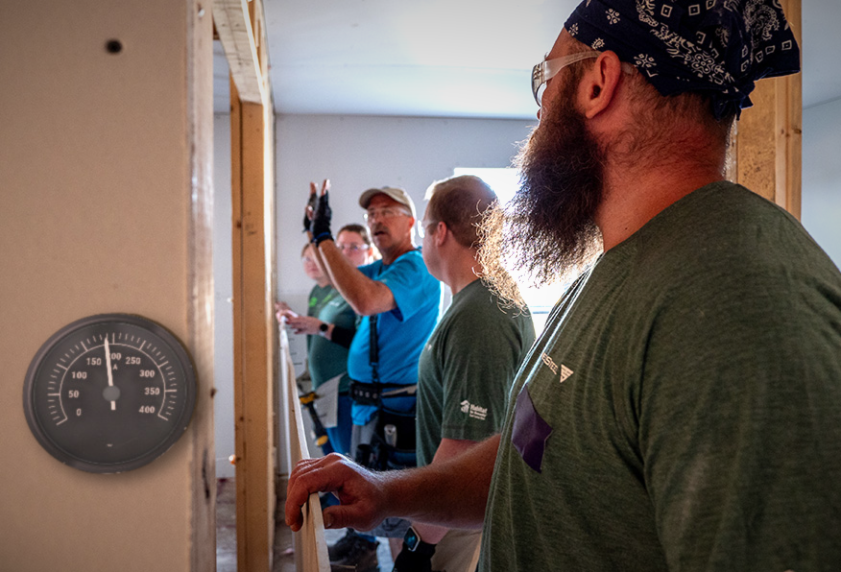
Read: 190,A
